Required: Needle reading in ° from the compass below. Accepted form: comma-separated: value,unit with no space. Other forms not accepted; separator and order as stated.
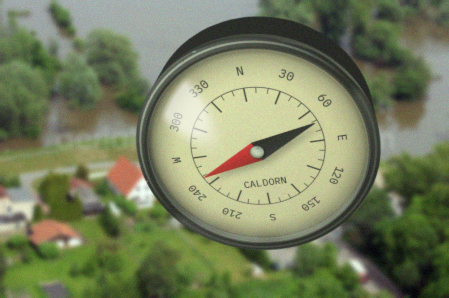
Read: 250,°
